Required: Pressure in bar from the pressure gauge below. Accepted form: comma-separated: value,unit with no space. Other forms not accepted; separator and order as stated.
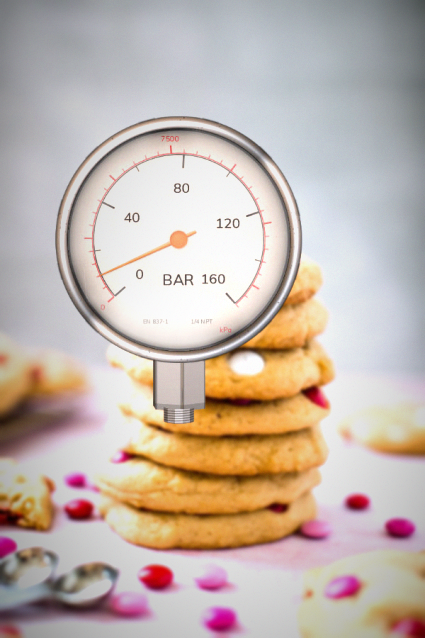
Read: 10,bar
